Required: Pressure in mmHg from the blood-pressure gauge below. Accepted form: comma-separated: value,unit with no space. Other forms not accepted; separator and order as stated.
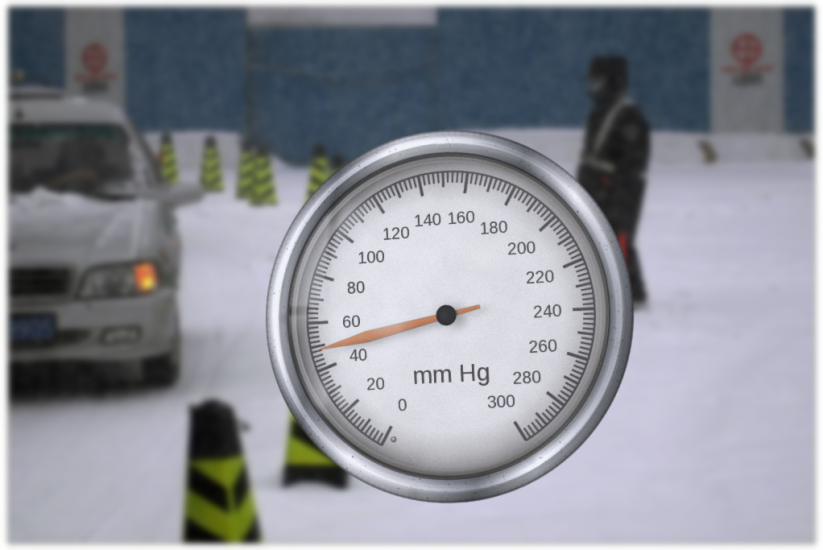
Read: 48,mmHg
